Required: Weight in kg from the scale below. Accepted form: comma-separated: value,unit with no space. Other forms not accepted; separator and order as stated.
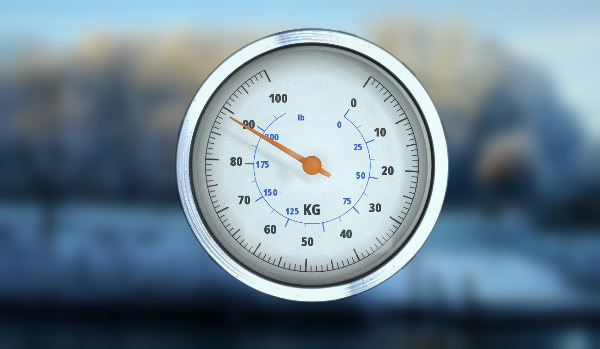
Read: 89,kg
